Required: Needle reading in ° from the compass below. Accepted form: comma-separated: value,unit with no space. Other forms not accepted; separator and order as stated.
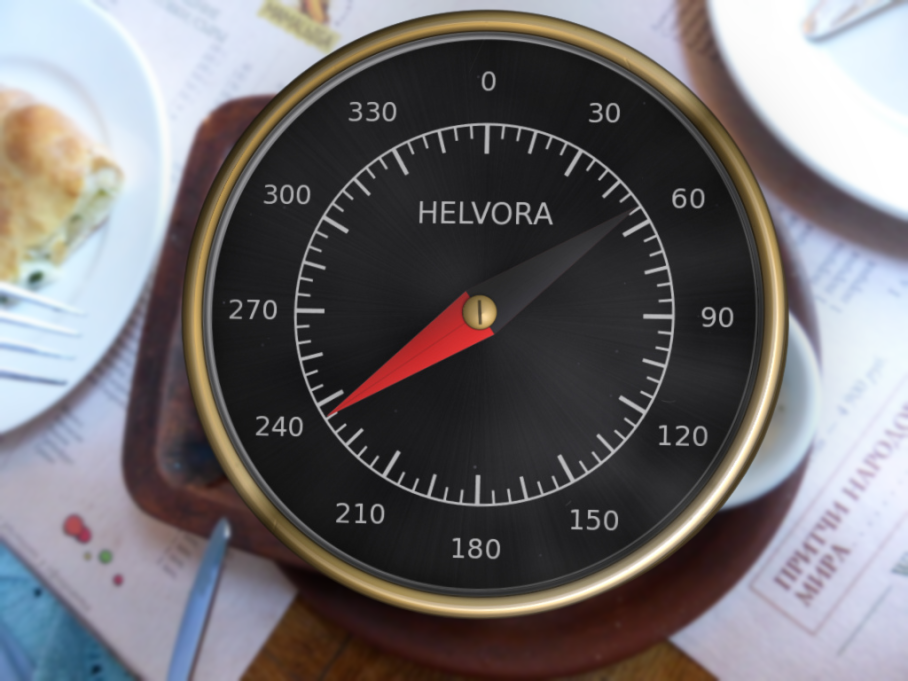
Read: 235,°
